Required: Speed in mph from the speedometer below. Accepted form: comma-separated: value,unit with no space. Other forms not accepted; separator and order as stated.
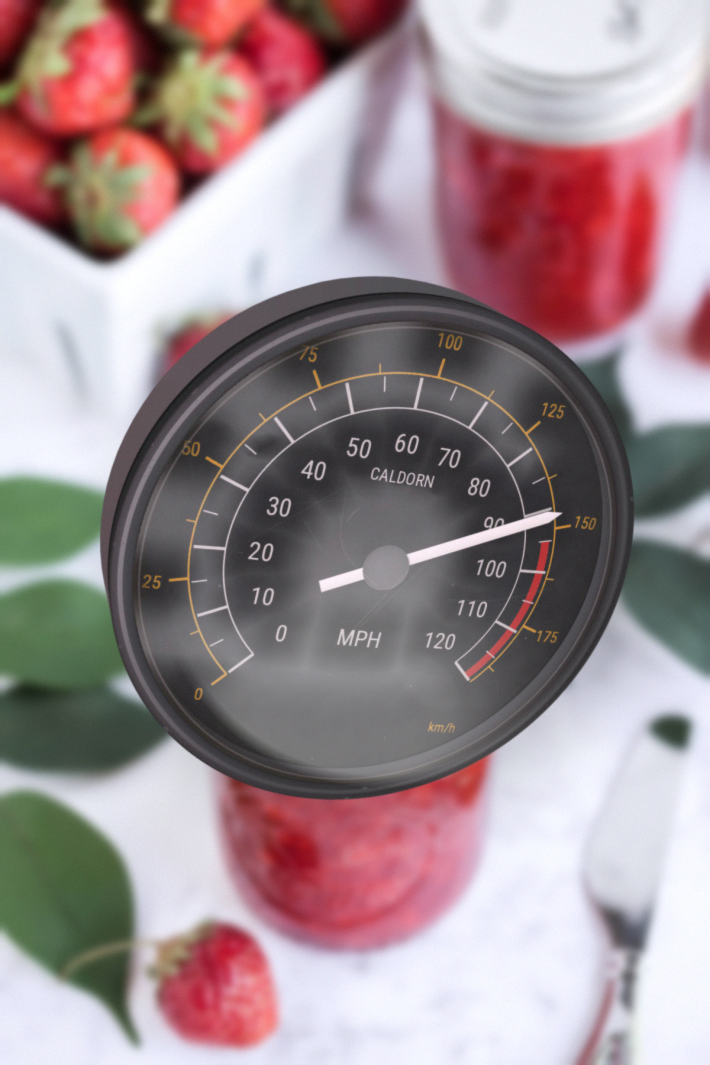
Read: 90,mph
